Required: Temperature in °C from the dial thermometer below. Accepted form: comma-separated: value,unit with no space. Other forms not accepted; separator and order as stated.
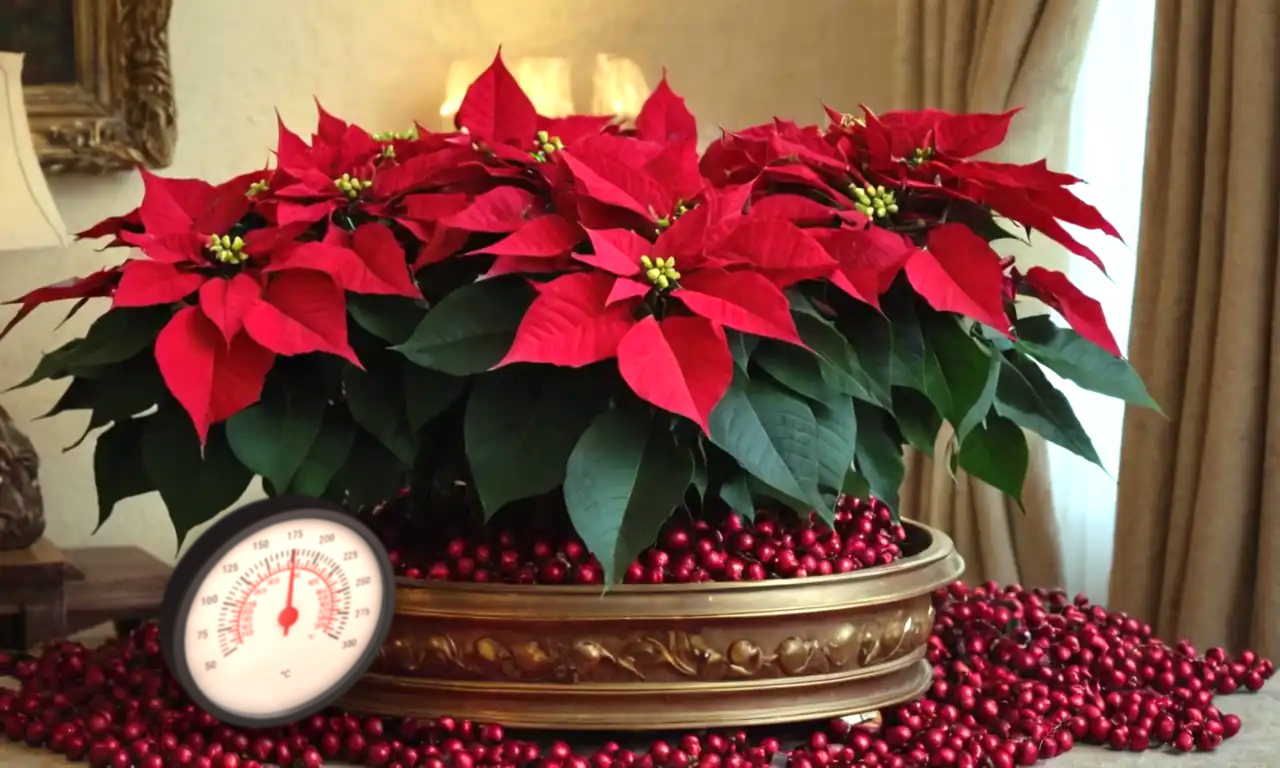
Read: 175,°C
